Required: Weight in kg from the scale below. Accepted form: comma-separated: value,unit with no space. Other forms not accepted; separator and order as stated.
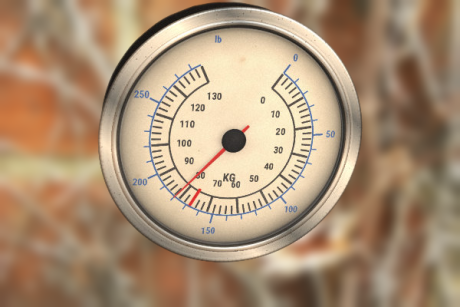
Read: 82,kg
